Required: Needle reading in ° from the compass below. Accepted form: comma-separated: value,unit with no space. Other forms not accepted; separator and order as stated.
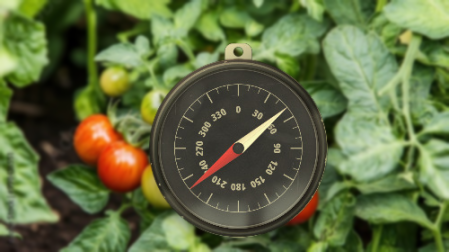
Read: 230,°
